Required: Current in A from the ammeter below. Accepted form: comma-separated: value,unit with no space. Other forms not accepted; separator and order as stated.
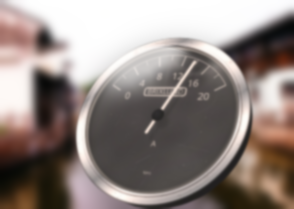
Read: 14,A
